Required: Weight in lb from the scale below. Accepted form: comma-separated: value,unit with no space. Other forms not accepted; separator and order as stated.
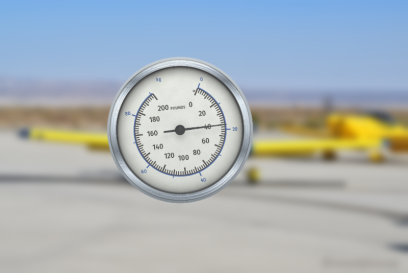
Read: 40,lb
